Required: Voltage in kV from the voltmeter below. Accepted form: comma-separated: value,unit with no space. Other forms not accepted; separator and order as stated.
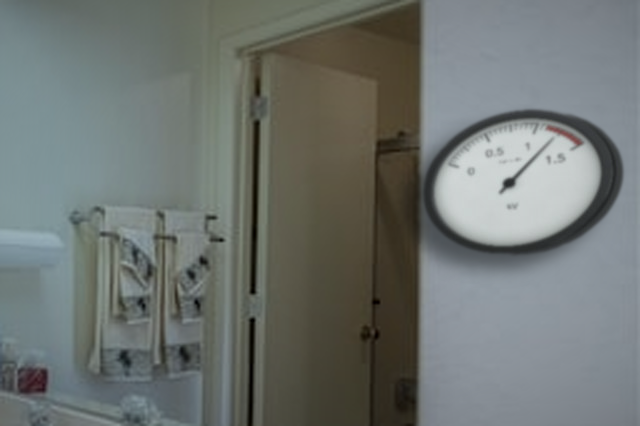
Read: 1.25,kV
